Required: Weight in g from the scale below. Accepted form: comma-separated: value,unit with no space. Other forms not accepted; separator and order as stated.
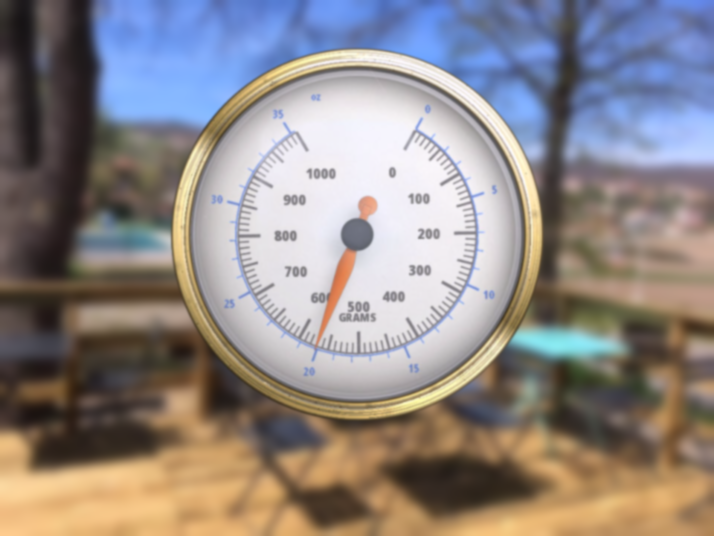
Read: 570,g
